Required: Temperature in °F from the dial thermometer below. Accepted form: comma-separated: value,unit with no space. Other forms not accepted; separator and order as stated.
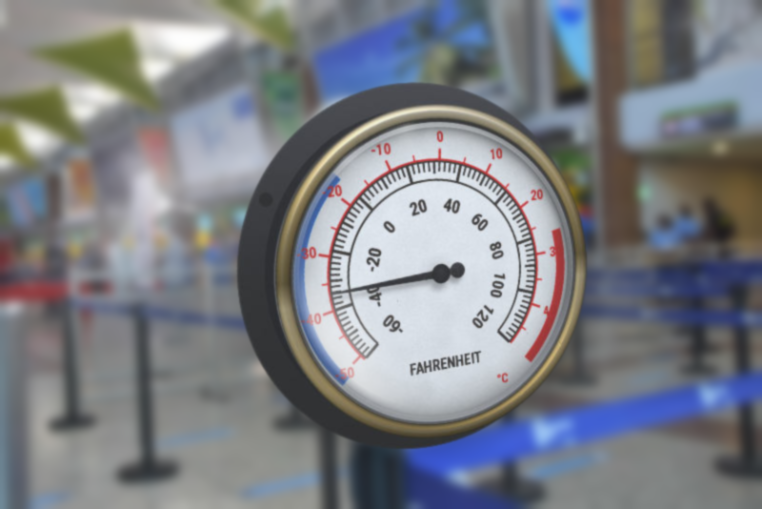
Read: -34,°F
